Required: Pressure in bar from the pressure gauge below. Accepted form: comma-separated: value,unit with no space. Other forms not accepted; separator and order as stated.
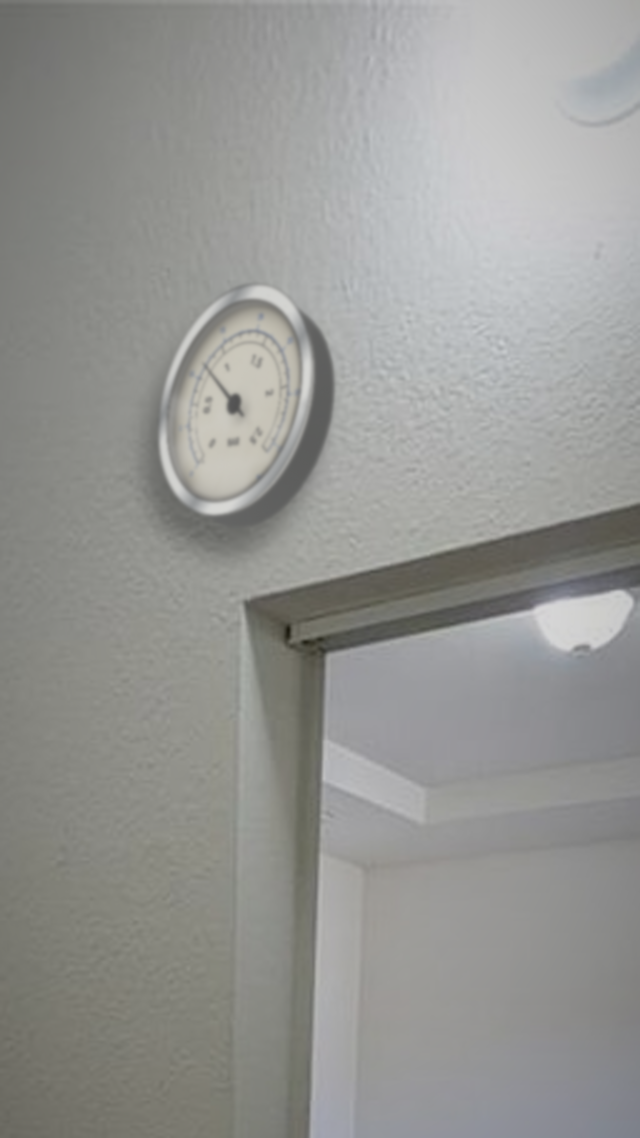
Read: 0.8,bar
